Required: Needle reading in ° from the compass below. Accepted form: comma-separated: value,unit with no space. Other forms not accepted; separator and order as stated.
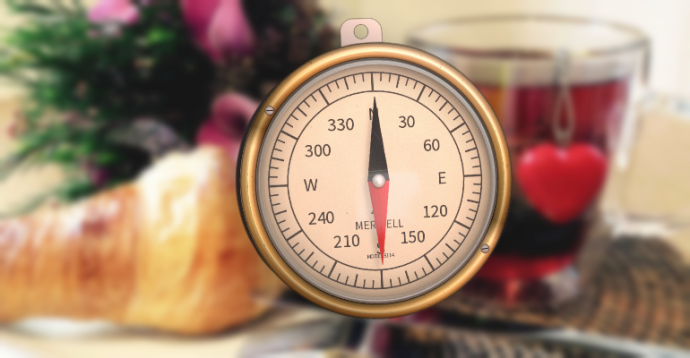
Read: 180,°
